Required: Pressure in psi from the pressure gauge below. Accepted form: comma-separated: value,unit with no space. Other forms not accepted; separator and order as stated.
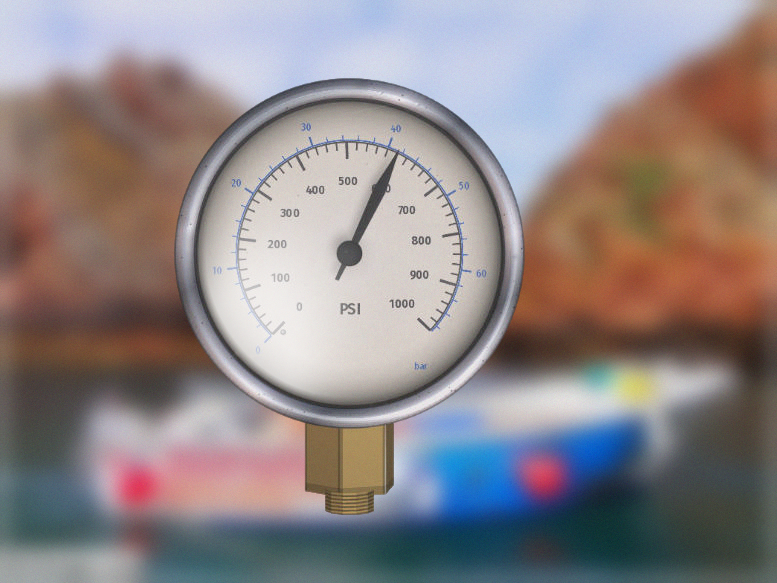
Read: 600,psi
